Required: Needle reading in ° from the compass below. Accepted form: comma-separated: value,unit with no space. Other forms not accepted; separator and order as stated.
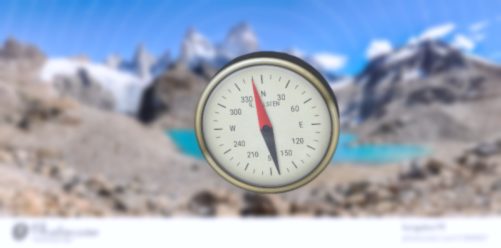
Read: 350,°
